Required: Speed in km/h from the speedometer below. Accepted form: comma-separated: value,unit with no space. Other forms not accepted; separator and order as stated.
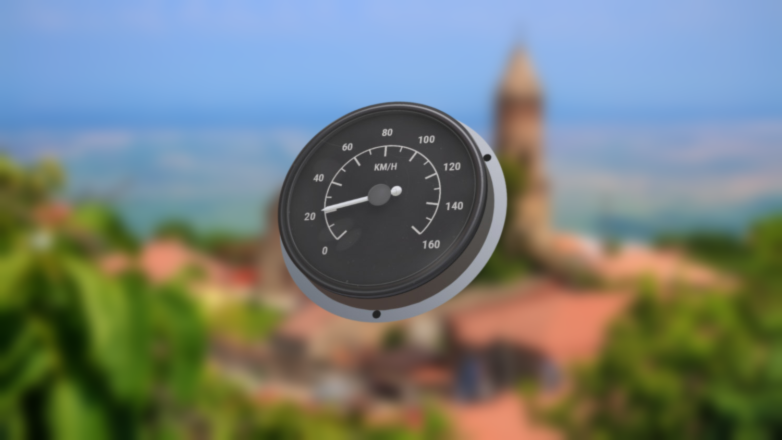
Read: 20,km/h
